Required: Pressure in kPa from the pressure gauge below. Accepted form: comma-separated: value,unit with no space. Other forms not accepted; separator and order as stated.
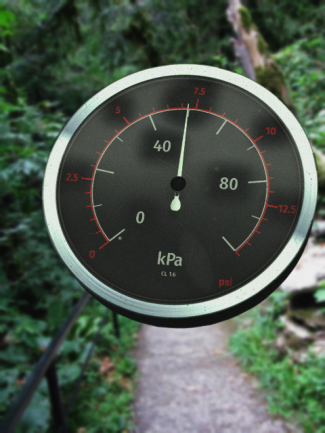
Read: 50,kPa
